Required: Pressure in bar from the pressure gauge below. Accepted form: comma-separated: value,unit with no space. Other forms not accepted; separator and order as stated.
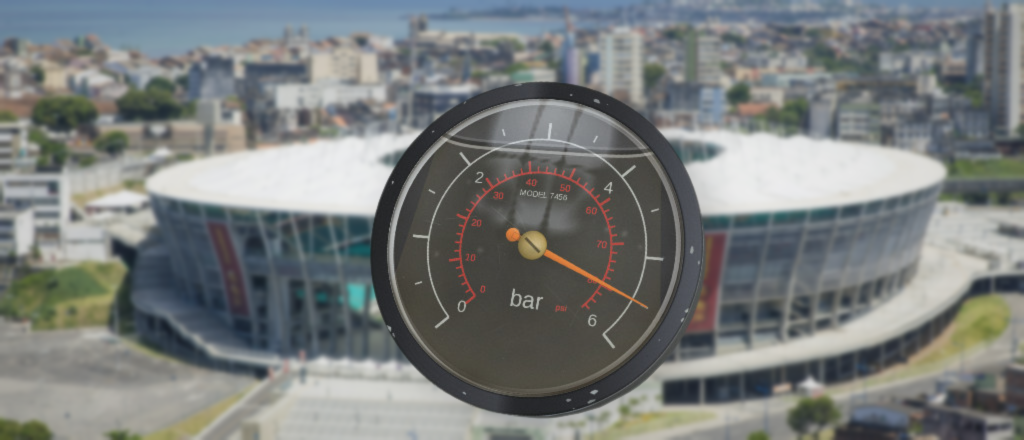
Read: 5.5,bar
